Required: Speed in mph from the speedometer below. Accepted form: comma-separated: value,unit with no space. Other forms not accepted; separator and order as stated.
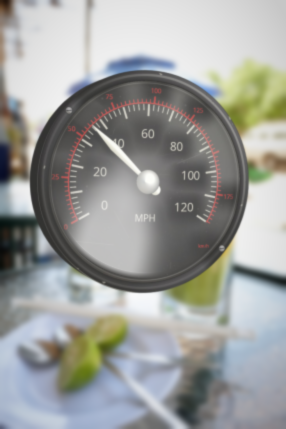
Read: 36,mph
